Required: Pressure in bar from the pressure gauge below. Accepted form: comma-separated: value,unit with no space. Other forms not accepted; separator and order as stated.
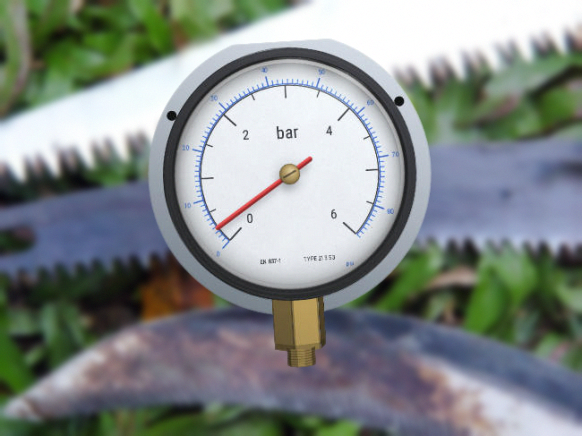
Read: 0.25,bar
